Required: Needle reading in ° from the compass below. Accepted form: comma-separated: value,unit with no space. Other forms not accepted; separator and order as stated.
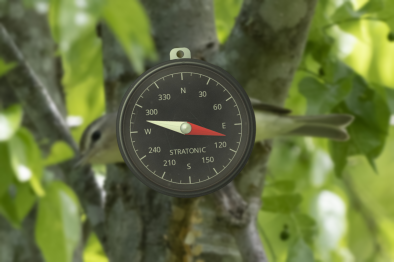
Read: 105,°
